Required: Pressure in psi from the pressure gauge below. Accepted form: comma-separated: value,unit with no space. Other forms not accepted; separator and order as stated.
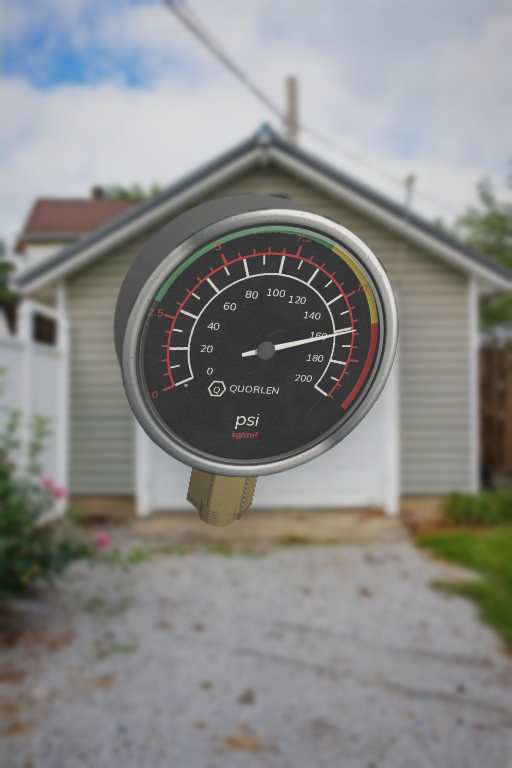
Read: 160,psi
